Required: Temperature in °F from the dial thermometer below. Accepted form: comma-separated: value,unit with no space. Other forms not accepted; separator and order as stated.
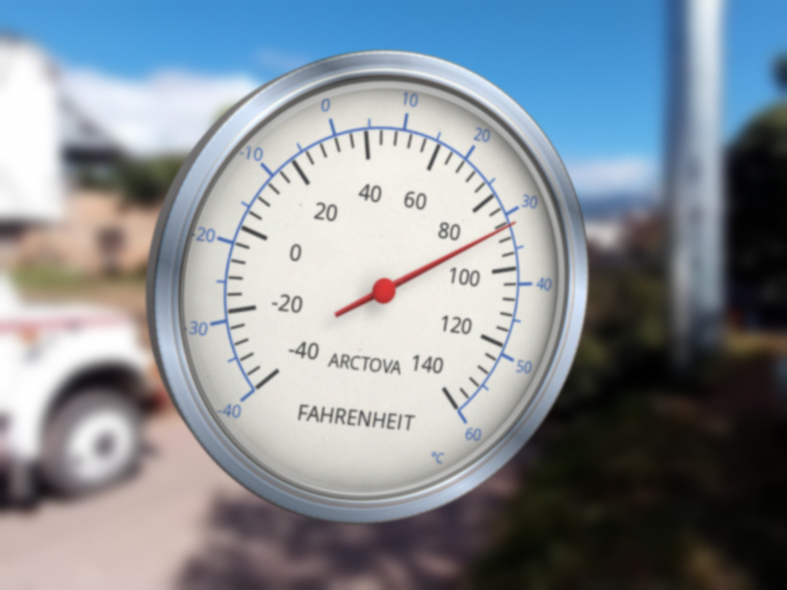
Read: 88,°F
